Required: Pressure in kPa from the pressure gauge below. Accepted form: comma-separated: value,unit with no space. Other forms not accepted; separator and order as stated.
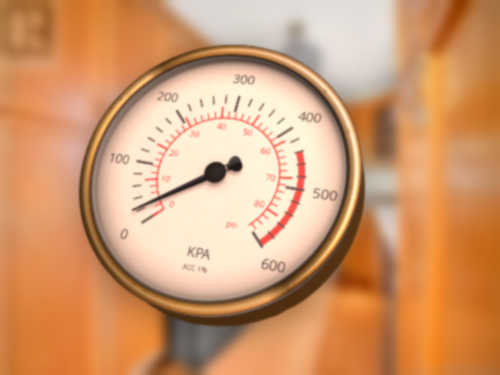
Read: 20,kPa
